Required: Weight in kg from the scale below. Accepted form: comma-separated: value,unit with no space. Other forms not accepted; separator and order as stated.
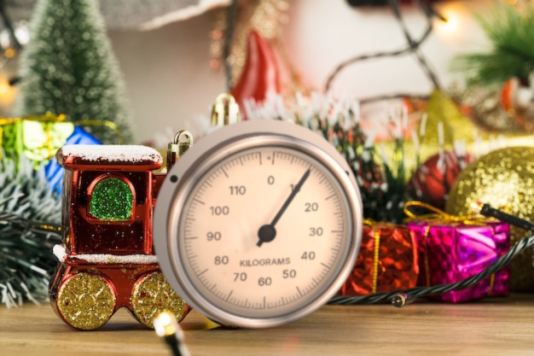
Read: 10,kg
